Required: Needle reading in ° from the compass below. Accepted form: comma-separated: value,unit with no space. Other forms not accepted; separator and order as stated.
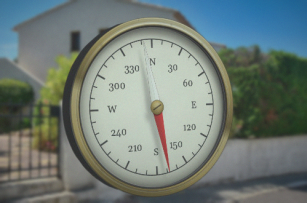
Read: 170,°
